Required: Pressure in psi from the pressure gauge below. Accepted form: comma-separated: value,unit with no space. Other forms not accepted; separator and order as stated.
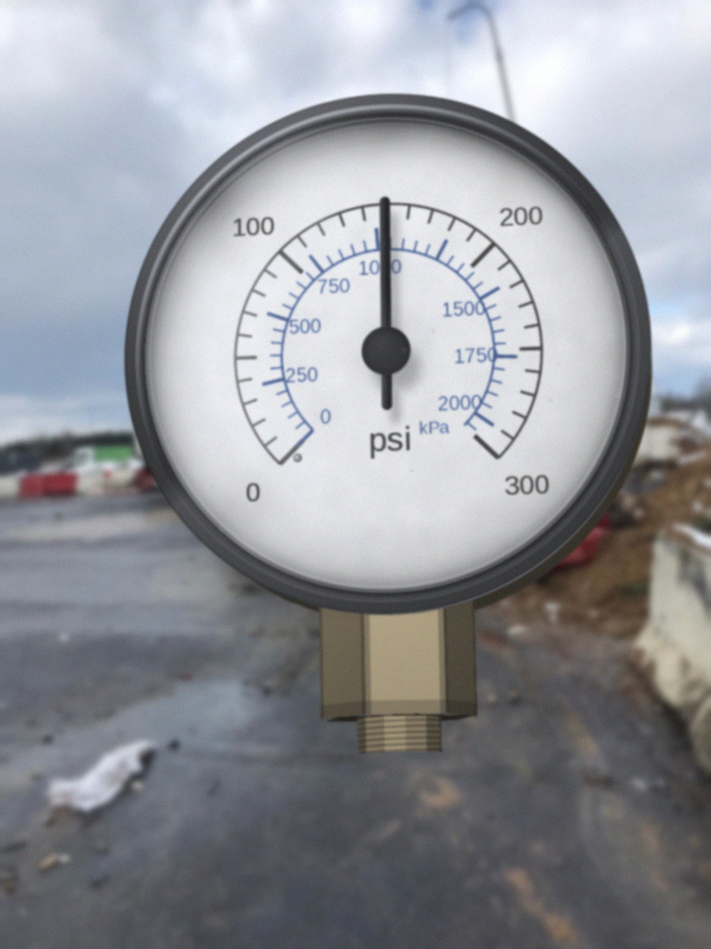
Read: 150,psi
